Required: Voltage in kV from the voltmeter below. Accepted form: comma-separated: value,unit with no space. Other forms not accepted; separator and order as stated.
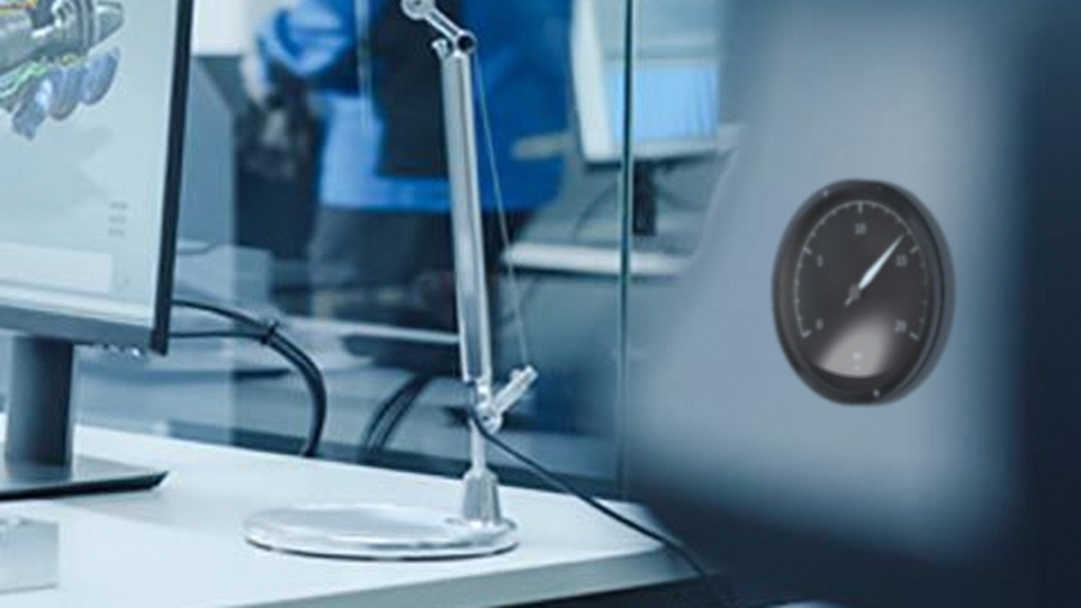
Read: 14,kV
